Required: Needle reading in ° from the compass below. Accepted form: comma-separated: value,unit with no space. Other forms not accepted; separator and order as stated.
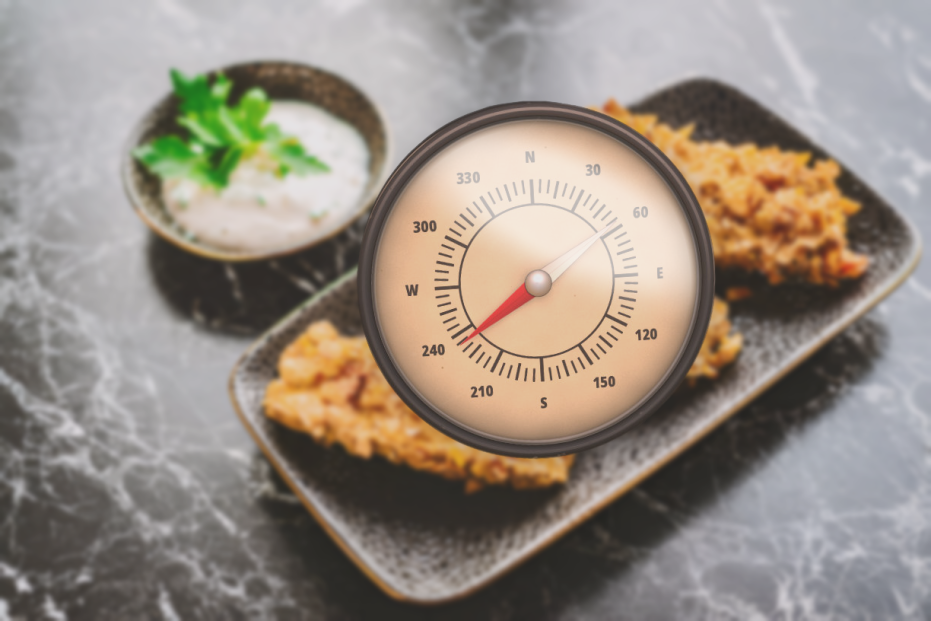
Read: 235,°
